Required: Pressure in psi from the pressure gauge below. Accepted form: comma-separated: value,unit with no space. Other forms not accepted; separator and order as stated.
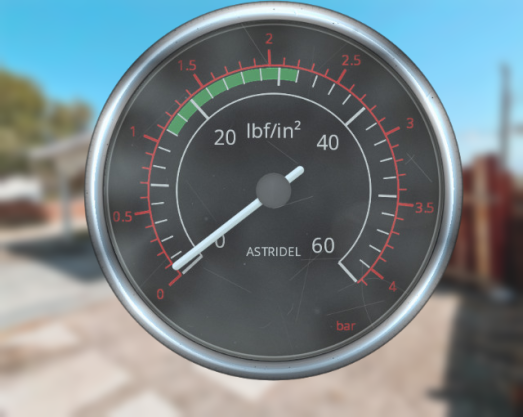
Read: 1,psi
